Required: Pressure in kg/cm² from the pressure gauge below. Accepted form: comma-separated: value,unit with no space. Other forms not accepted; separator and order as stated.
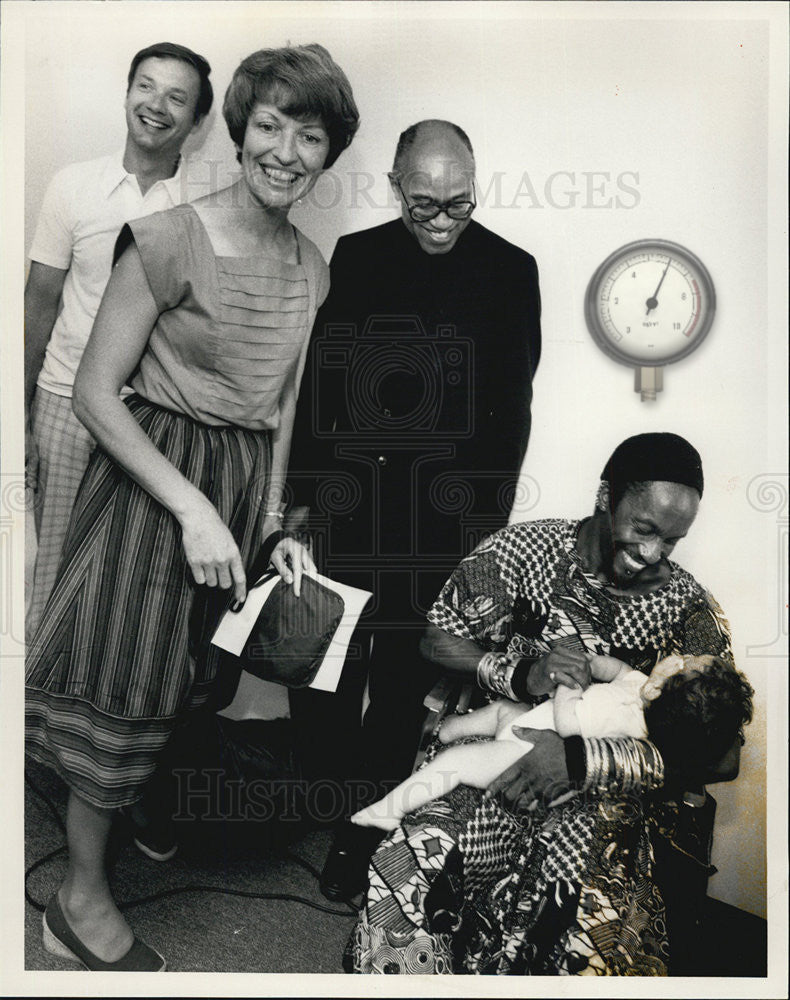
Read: 6,kg/cm²
